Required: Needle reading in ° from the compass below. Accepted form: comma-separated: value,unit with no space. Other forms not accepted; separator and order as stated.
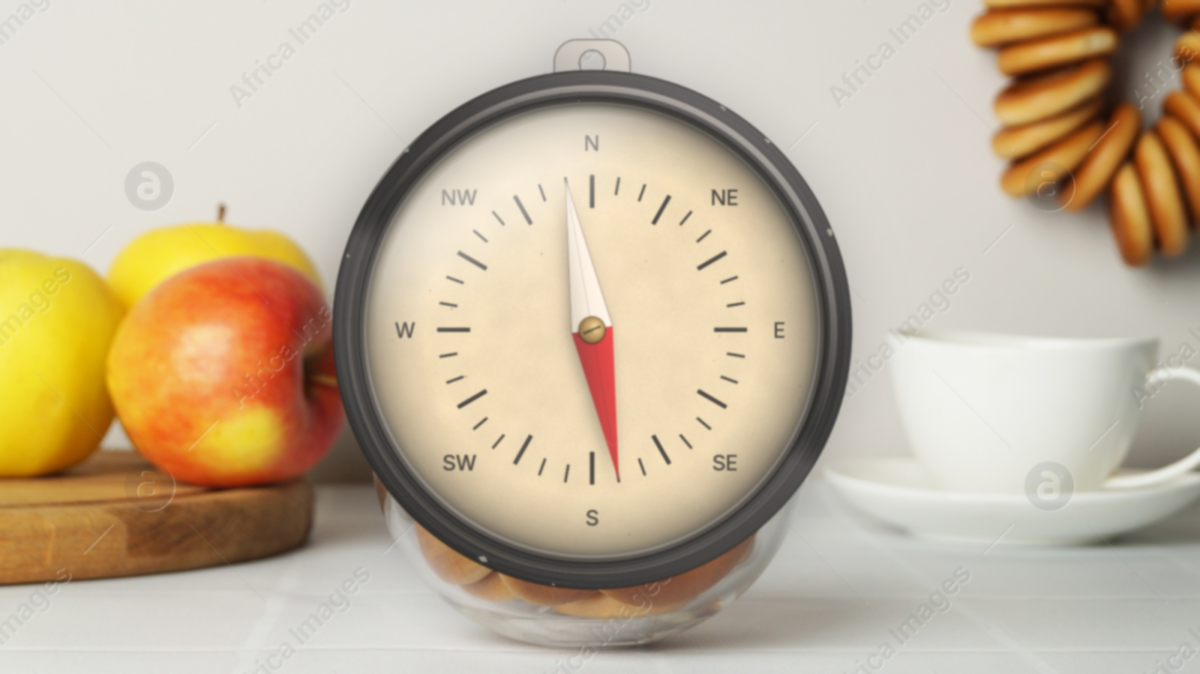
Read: 170,°
